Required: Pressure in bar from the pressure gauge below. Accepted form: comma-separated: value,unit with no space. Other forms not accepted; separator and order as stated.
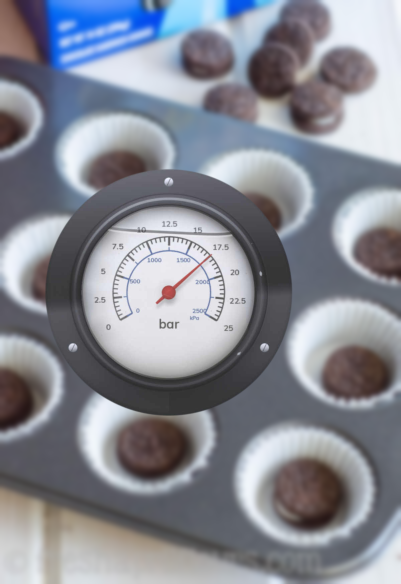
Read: 17.5,bar
